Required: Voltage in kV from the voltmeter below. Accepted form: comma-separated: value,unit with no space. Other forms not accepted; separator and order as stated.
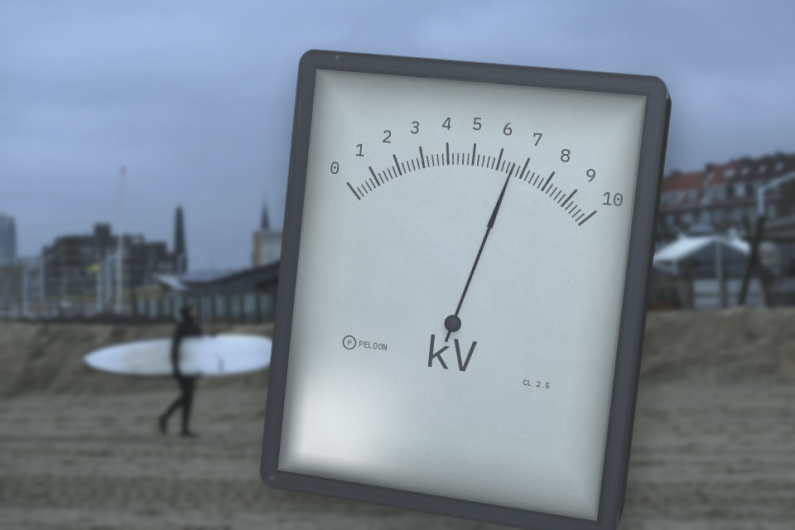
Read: 6.6,kV
